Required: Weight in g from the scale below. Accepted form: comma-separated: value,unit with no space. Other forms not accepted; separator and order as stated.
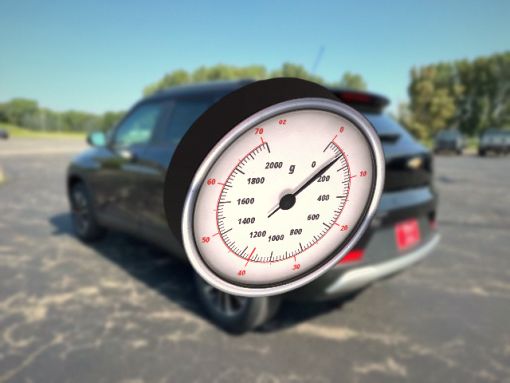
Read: 100,g
